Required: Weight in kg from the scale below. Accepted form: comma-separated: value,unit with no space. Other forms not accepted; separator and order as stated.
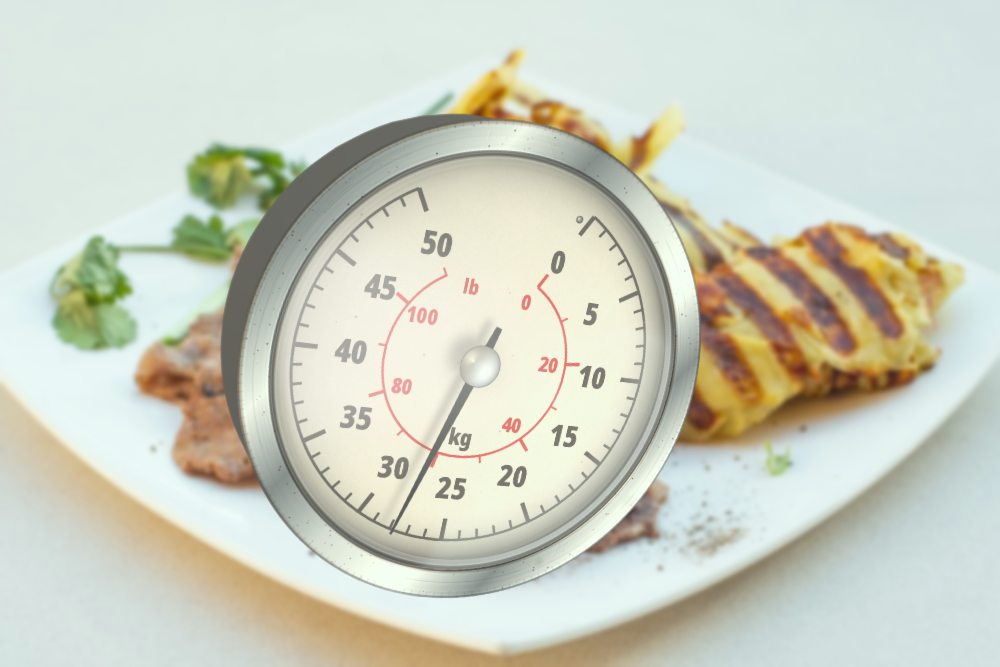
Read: 28,kg
